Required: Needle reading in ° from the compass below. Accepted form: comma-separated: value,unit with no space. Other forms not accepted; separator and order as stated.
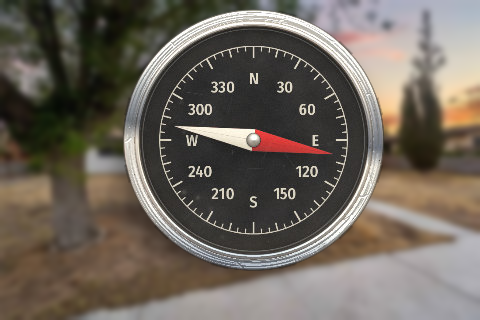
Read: 100,°
